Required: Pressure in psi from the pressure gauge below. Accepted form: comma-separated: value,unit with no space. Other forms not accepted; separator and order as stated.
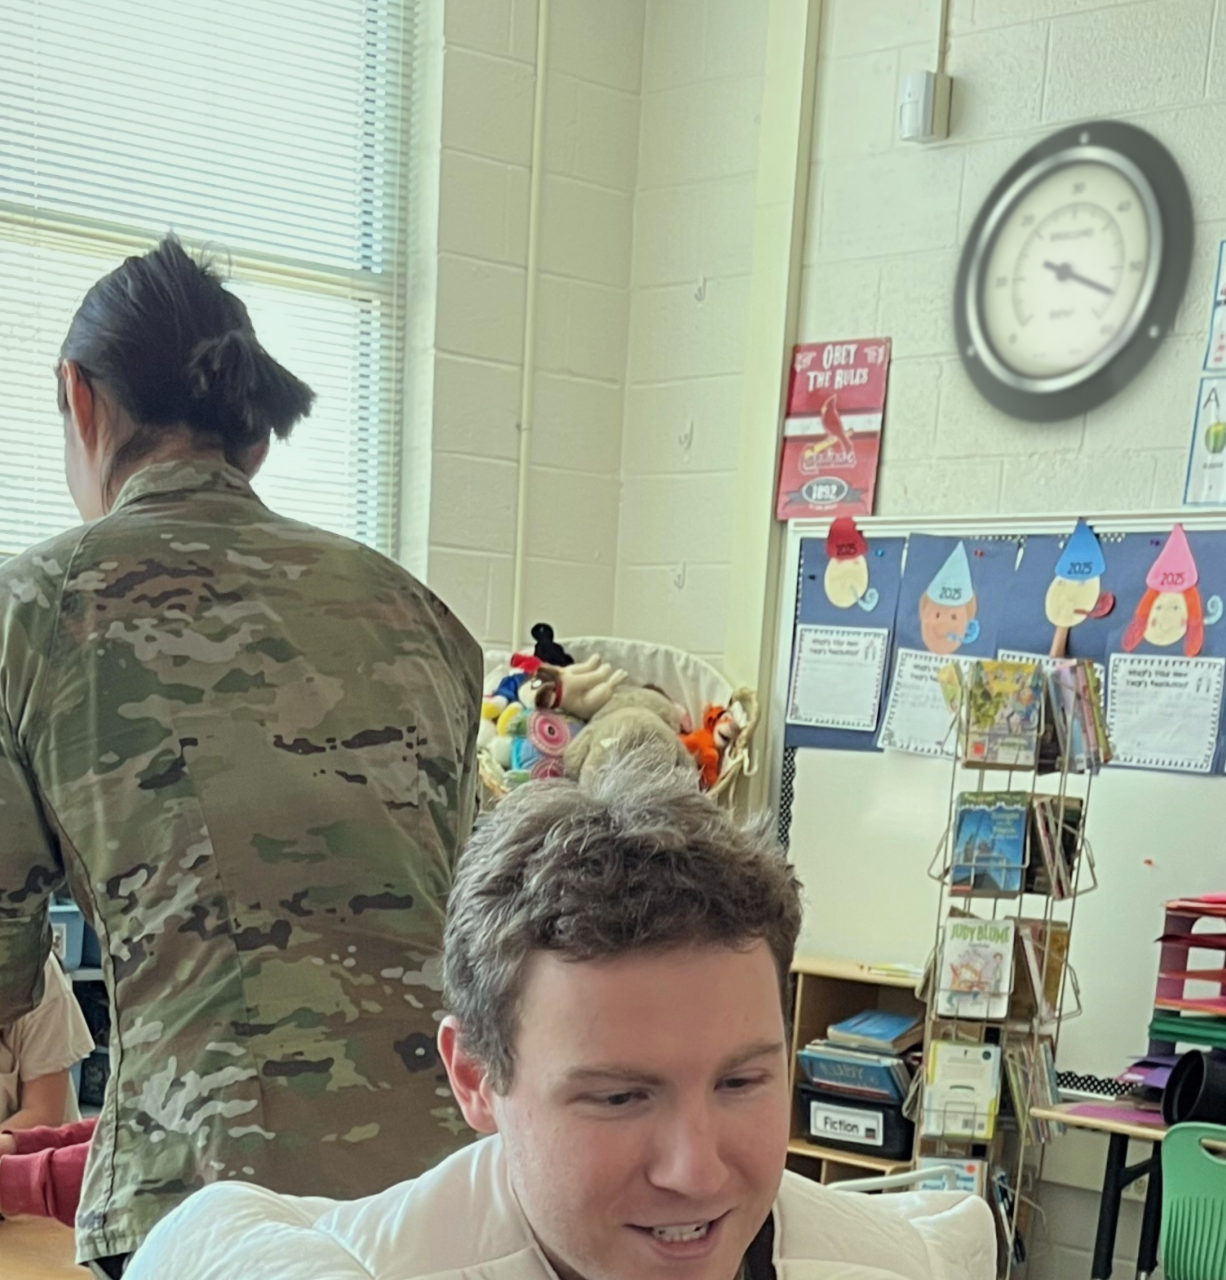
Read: 55,psi
